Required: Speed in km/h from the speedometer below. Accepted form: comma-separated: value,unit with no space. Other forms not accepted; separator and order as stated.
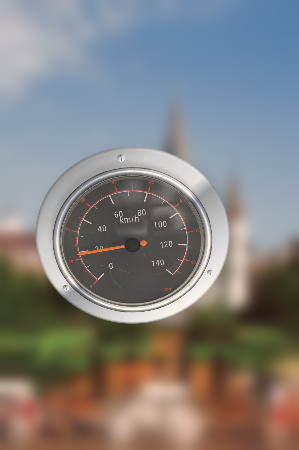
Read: 20,km/h
